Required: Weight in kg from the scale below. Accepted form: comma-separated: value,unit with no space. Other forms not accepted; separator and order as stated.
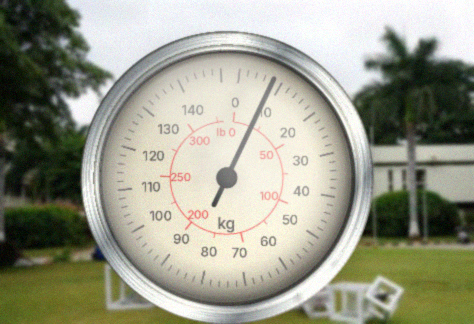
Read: 8,kg
